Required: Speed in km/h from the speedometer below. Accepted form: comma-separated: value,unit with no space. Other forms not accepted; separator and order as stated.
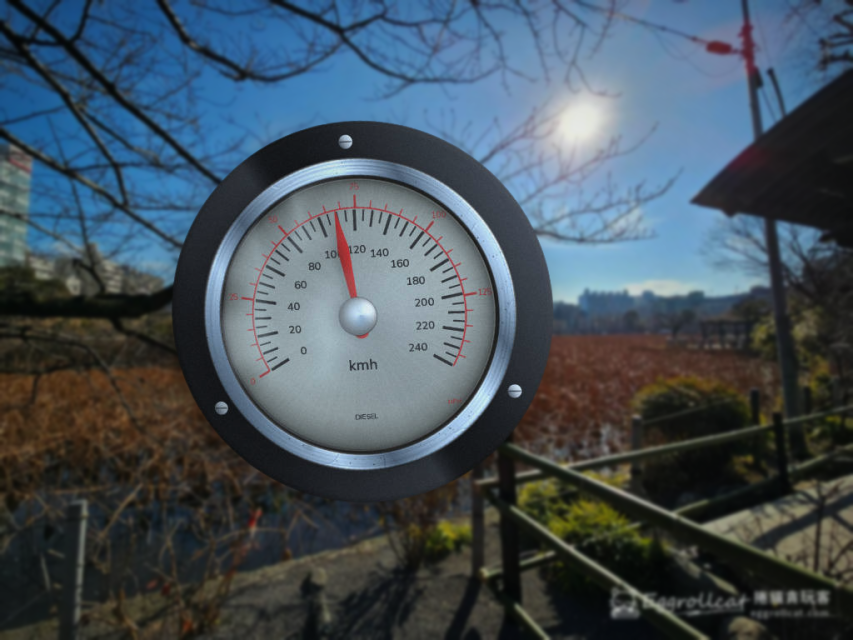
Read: 110,km/h
